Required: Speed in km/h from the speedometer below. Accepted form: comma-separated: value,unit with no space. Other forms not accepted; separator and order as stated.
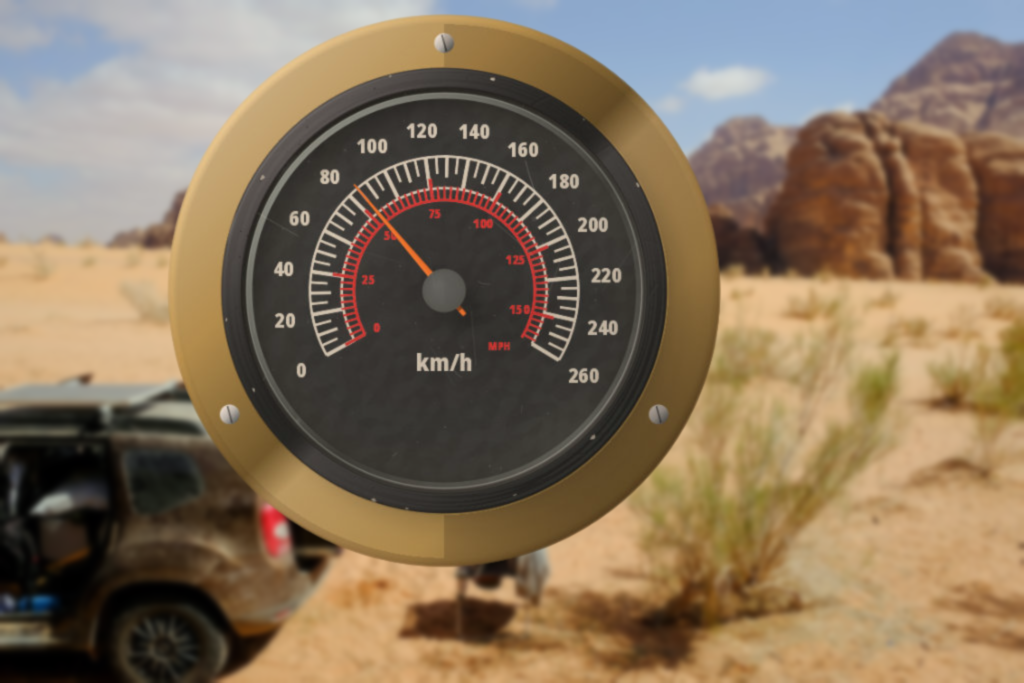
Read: 85,km/h
